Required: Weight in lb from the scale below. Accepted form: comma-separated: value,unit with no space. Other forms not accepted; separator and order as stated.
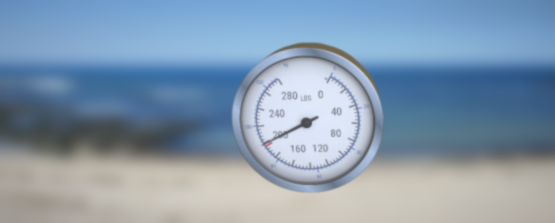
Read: 200,lb
